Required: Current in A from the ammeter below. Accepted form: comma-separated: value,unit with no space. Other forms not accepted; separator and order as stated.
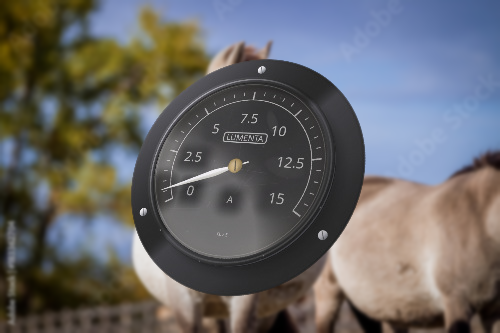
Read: 0.5,A
